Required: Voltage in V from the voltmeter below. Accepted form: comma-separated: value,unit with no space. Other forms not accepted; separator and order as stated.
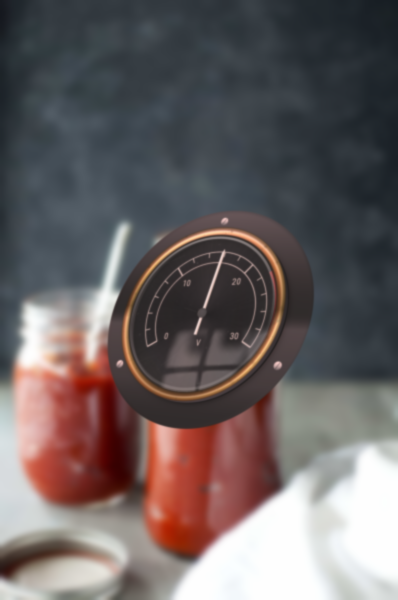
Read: 16,V
